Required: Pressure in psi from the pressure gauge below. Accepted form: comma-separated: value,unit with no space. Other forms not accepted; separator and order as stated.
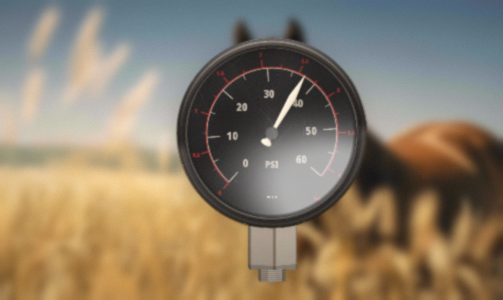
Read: 37.5,psi
